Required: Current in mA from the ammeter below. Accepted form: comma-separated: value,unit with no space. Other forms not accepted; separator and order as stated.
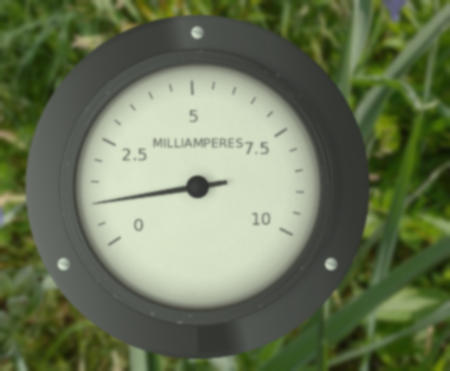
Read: 1,mA
